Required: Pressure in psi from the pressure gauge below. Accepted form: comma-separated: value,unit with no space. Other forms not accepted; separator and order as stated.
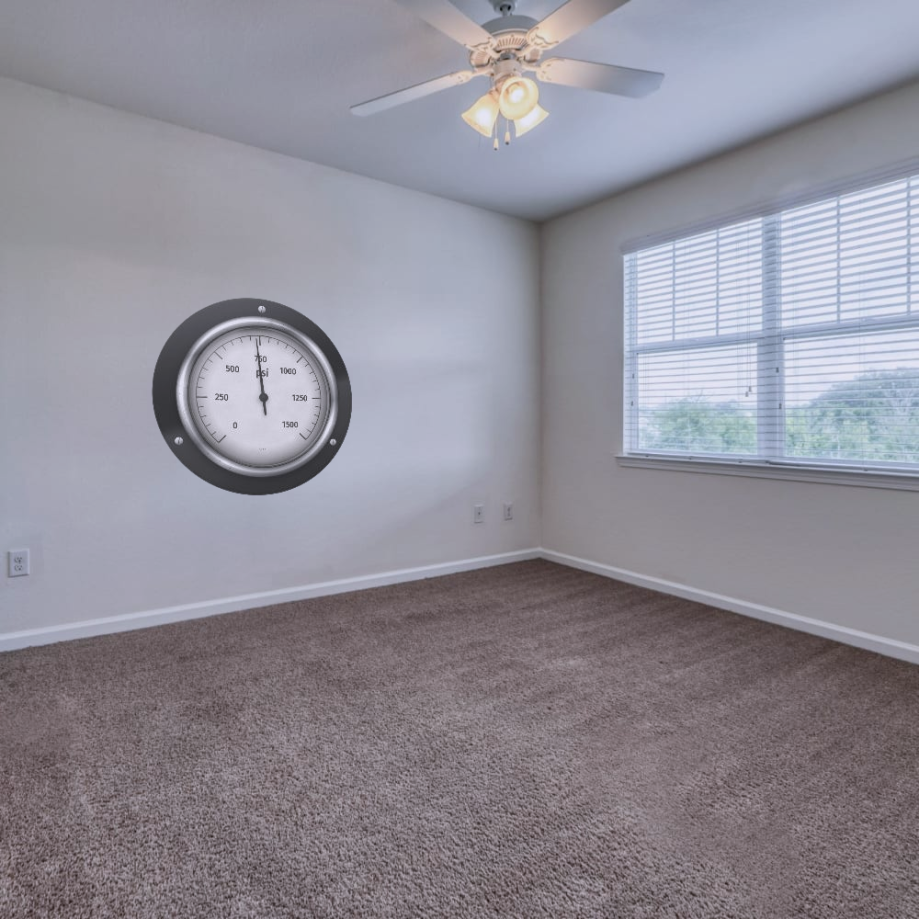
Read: 725,psi
